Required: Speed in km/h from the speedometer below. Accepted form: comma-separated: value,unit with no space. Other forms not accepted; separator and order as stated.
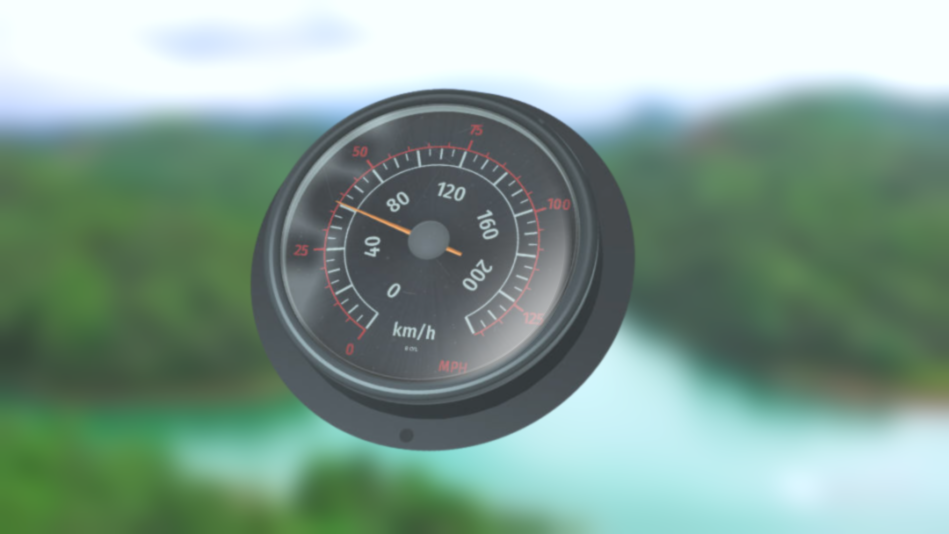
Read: 60,km/h
